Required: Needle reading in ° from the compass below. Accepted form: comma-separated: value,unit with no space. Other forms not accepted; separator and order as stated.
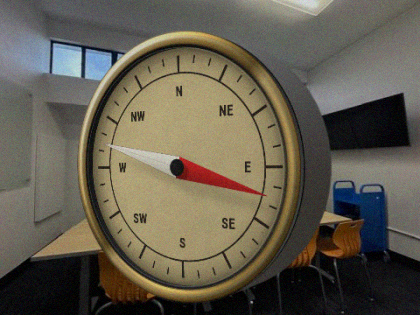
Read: 105,°
